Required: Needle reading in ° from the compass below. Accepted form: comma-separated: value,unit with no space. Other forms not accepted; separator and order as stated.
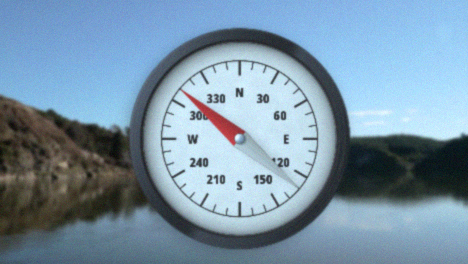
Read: 310,°
